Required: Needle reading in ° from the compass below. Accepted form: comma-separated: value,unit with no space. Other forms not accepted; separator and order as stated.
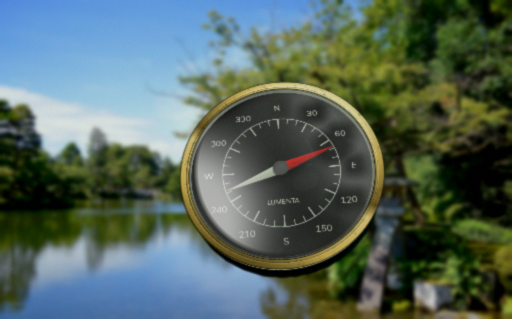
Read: 70,°
